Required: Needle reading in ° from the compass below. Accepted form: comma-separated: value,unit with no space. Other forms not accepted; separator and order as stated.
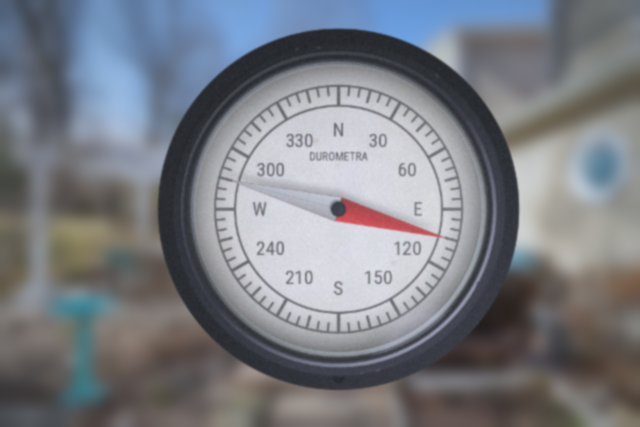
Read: 105,°
